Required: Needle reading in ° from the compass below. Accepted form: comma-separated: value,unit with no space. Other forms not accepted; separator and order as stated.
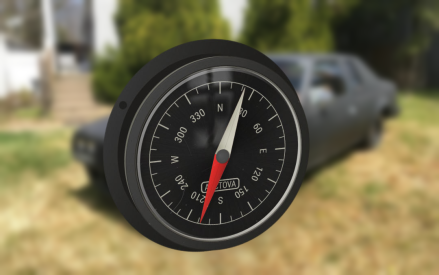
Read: 200,°
